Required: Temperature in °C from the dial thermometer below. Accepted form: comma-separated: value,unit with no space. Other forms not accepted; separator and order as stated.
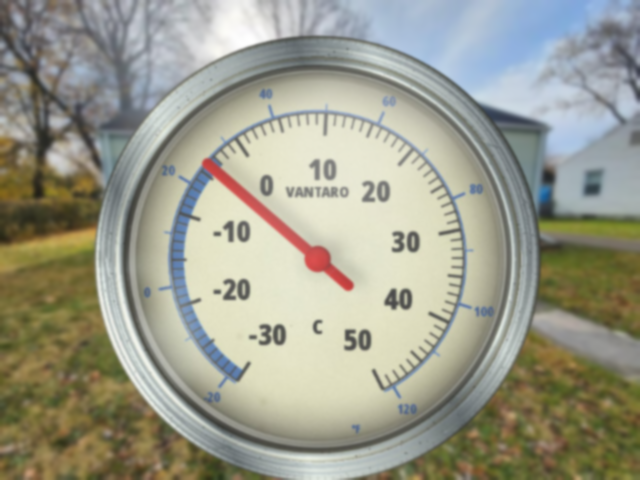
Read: -4,°C
